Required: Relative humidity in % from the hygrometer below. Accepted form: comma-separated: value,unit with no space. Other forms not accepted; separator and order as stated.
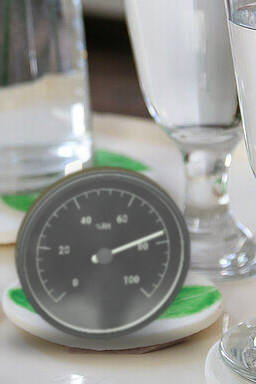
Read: 76,%
